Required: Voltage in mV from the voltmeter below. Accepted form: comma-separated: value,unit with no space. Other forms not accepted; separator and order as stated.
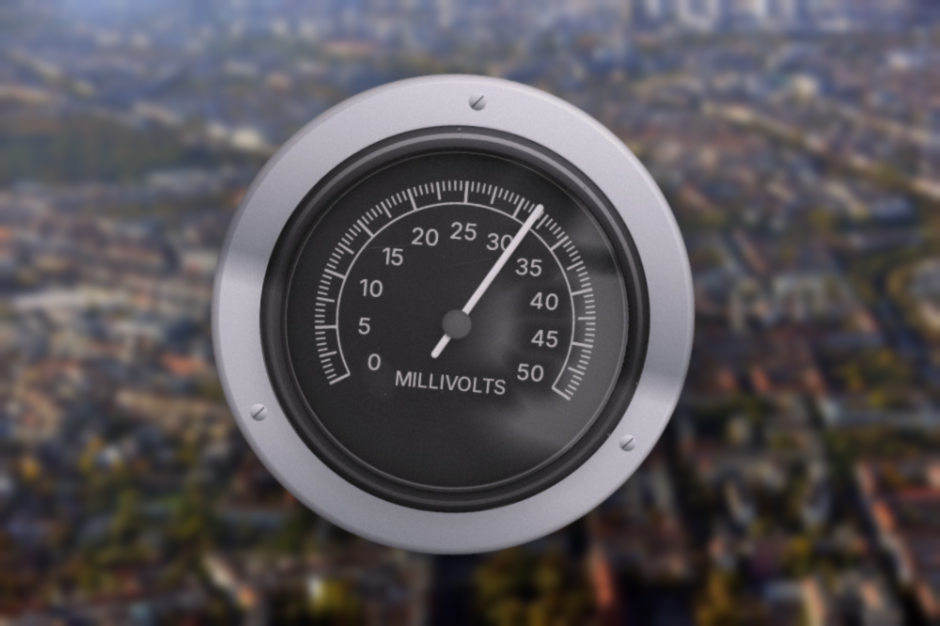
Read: 31.5,mV
